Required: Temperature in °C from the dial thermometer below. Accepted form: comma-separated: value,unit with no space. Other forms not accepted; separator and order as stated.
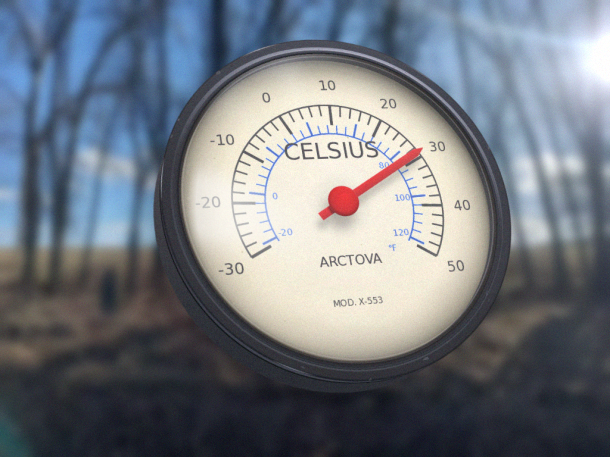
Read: 29,°C
